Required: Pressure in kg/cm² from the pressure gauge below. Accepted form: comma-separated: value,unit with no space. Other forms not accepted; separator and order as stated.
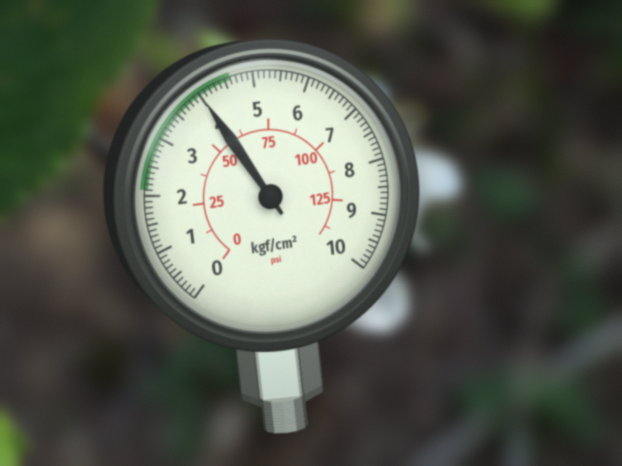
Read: 4,kg/cm²
